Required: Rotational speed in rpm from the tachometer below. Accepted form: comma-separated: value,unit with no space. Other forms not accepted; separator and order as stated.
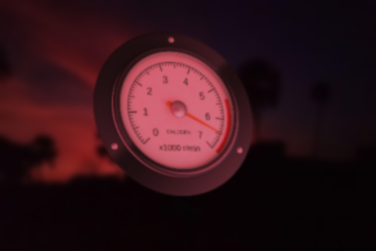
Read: 6500,rpm
